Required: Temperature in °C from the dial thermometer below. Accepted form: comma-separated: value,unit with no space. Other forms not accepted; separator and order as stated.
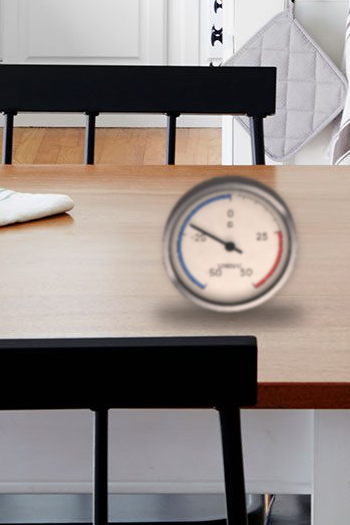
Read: -20,°C
